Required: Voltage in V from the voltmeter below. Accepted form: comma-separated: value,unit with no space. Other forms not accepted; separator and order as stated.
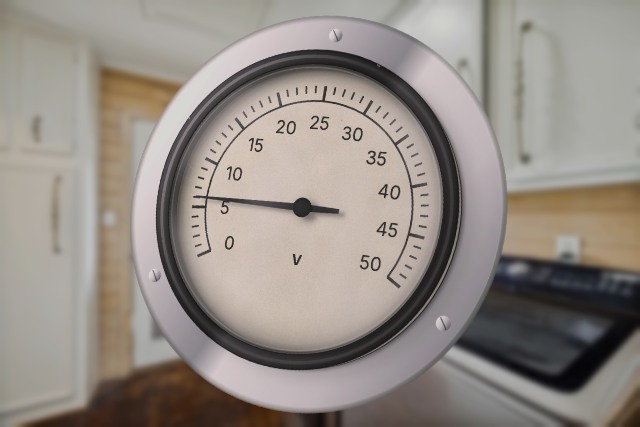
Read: 6,V
